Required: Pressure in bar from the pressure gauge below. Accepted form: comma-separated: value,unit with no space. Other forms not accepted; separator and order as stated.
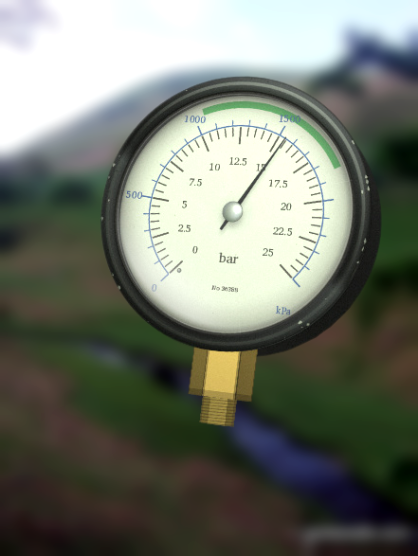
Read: 15.5,bar
